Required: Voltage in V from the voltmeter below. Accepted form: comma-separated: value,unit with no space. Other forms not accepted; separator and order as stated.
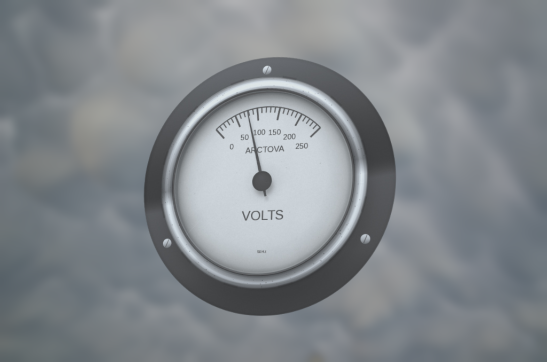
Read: 80,V
